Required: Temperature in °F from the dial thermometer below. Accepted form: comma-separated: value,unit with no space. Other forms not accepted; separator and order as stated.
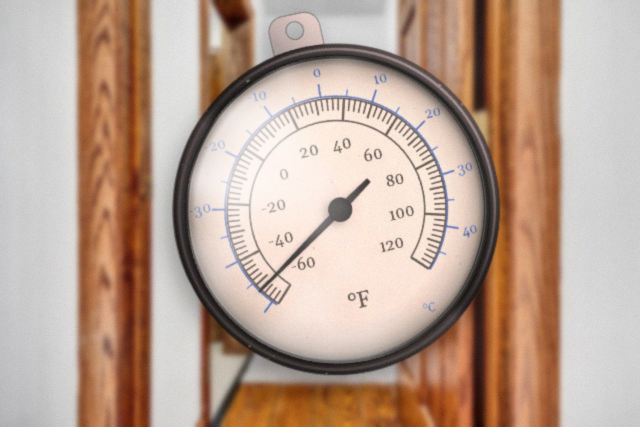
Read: -52,°F
